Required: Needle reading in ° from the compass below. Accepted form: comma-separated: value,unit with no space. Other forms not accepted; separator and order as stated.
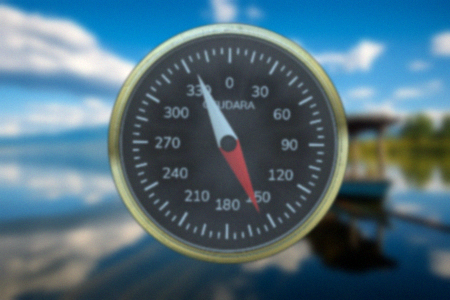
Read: 155,°
